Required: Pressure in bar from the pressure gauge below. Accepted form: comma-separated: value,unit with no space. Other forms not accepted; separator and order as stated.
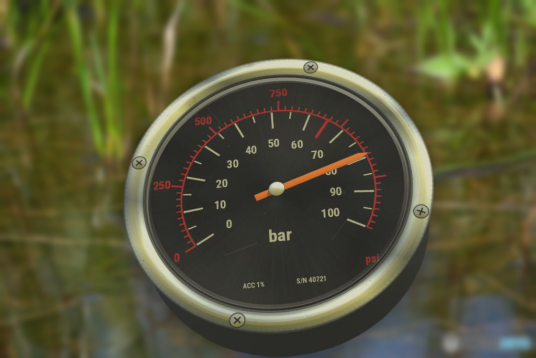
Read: 80,bar
